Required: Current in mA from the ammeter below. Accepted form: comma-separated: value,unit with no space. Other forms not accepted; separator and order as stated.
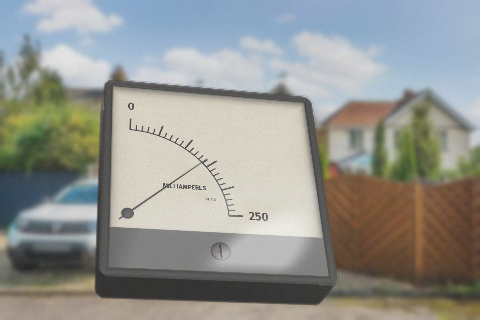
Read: 140,mA
